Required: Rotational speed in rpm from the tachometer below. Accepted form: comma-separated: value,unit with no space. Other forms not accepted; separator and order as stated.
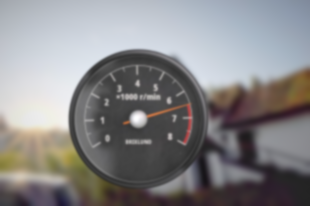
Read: 6500,rpm
